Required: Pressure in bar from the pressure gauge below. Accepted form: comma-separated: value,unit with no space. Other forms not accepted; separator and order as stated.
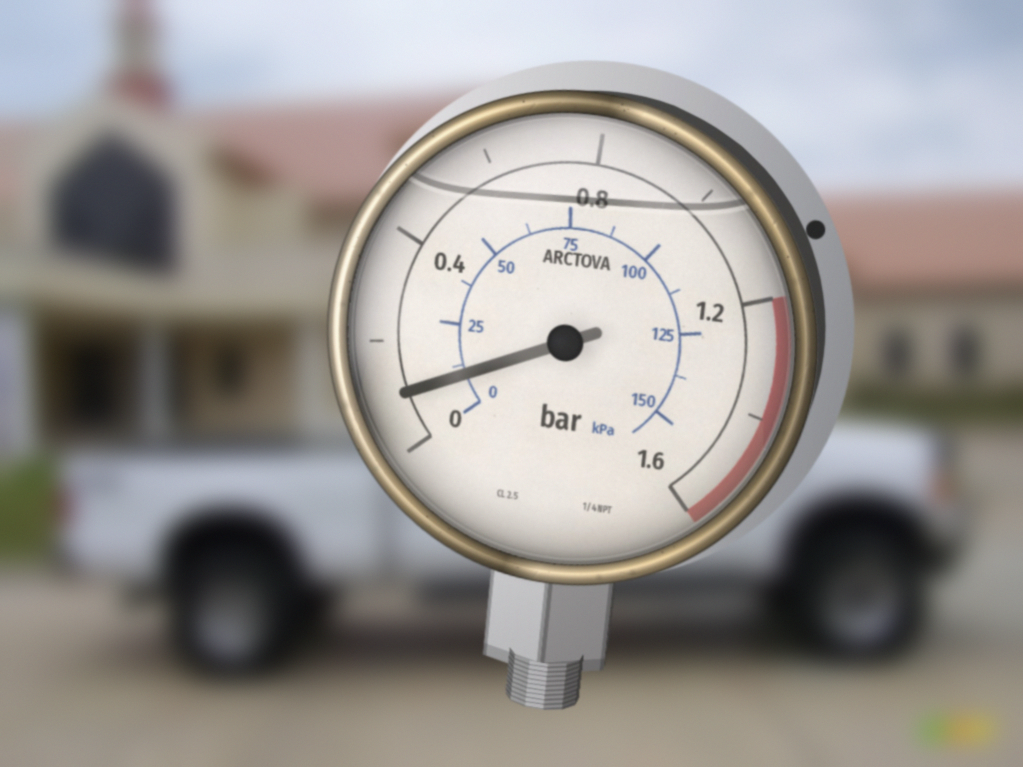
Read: 0.1,bar
